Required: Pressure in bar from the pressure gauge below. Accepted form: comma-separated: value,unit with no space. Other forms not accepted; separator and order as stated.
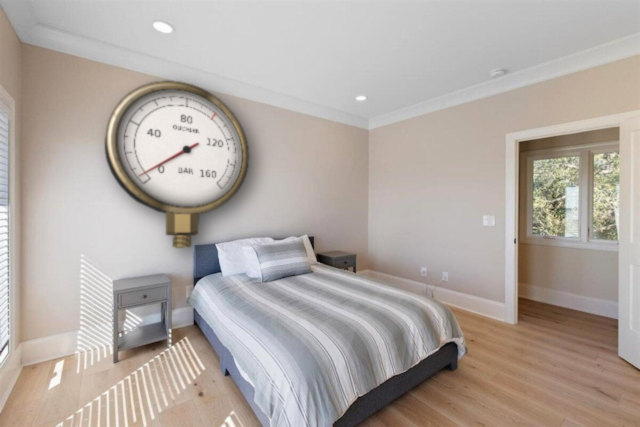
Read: 5,bar
